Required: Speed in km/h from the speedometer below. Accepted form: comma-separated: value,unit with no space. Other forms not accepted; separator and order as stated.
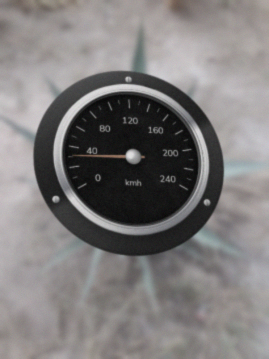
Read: 30,km/h
